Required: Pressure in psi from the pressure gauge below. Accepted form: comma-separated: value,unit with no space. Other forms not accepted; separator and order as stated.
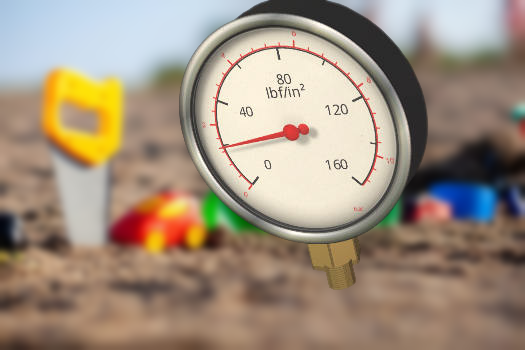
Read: 20,psi
